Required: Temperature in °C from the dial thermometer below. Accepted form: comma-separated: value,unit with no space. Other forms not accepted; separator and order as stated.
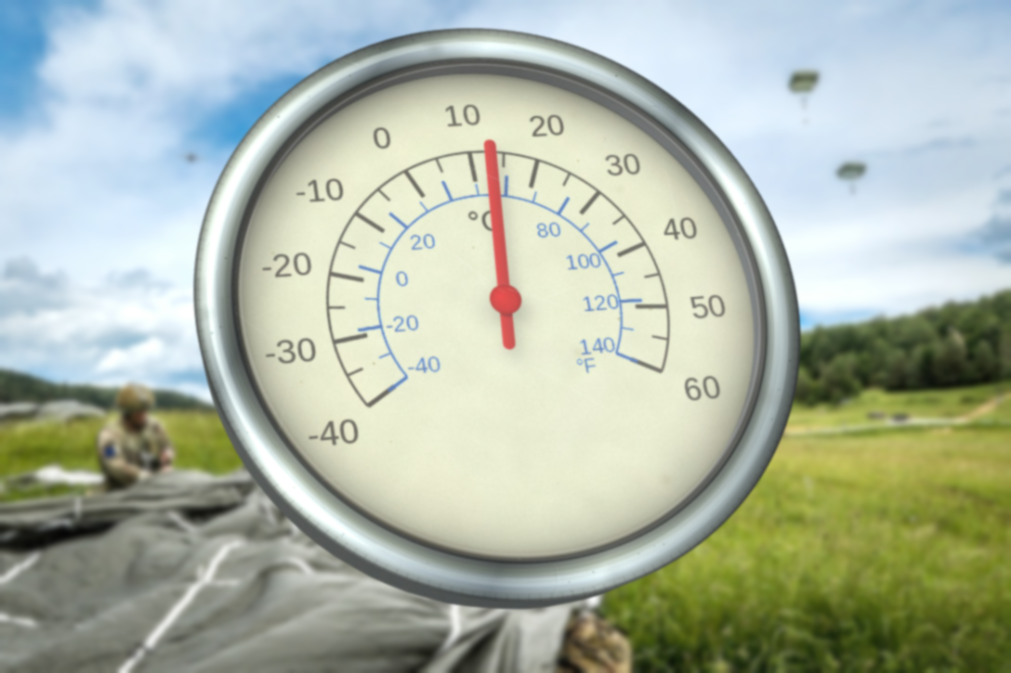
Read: 12.5,°C
